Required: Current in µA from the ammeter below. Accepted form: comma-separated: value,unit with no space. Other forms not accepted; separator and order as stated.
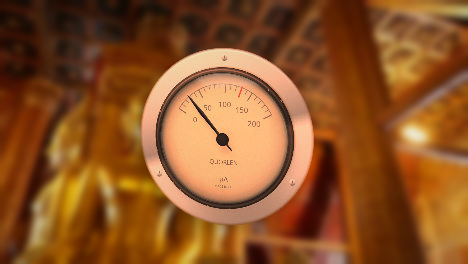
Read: 30,µA
